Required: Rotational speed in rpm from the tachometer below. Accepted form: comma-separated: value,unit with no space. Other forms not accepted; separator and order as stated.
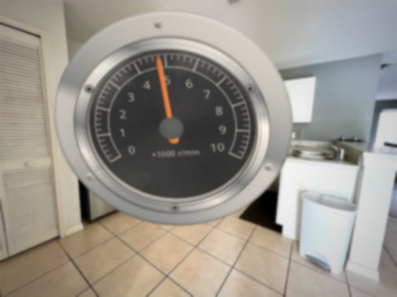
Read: 4800,rpm
